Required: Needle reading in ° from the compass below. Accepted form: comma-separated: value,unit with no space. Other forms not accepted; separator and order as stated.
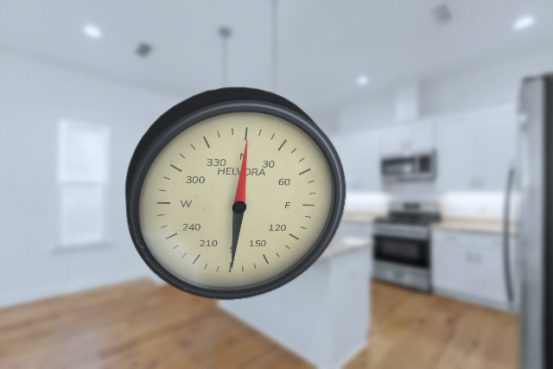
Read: 0,°
